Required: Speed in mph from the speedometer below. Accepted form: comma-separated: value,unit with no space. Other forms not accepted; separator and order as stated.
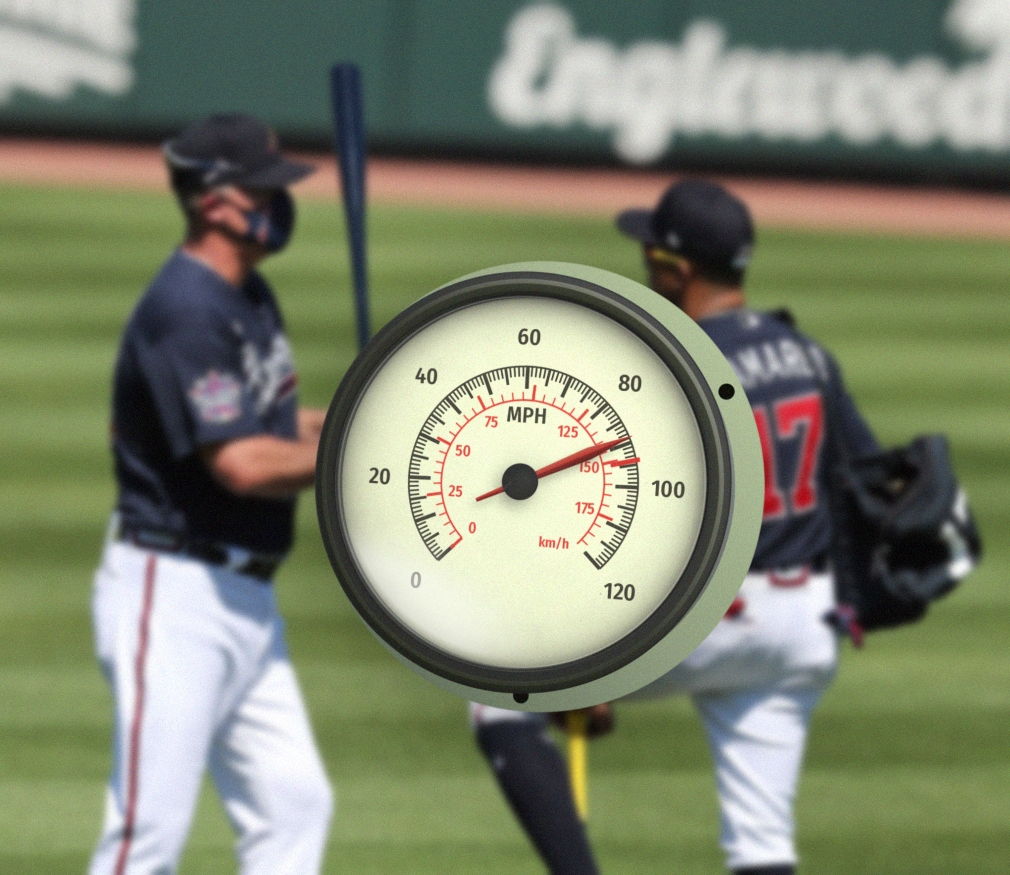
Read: 89,mph
